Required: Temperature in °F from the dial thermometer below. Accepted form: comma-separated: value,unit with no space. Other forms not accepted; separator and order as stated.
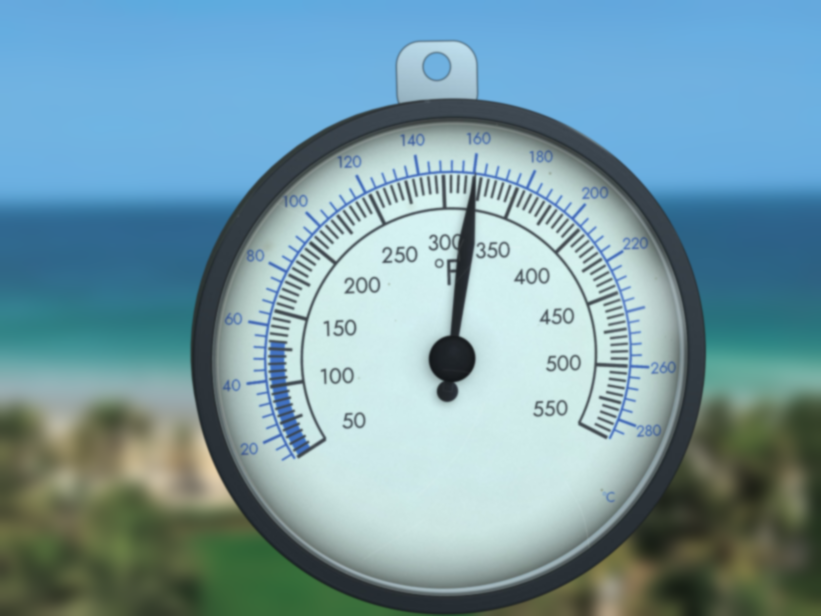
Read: 320,°F
